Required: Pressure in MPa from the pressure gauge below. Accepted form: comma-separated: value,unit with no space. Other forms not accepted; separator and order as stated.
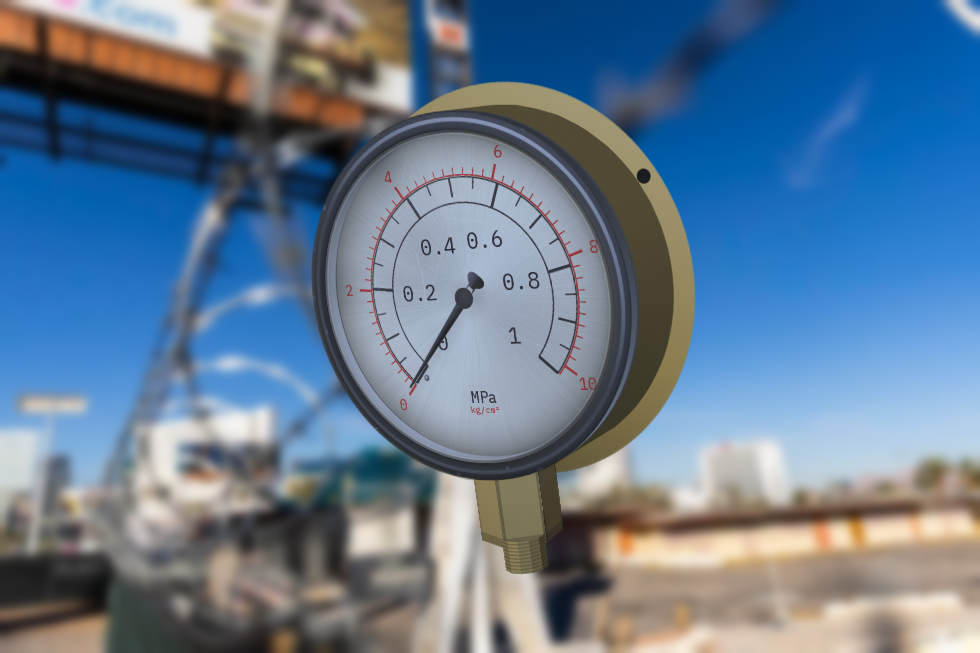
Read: 0,MPa
